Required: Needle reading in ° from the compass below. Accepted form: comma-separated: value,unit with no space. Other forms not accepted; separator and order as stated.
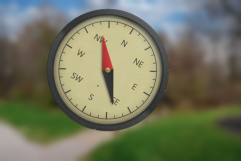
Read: 320,°
